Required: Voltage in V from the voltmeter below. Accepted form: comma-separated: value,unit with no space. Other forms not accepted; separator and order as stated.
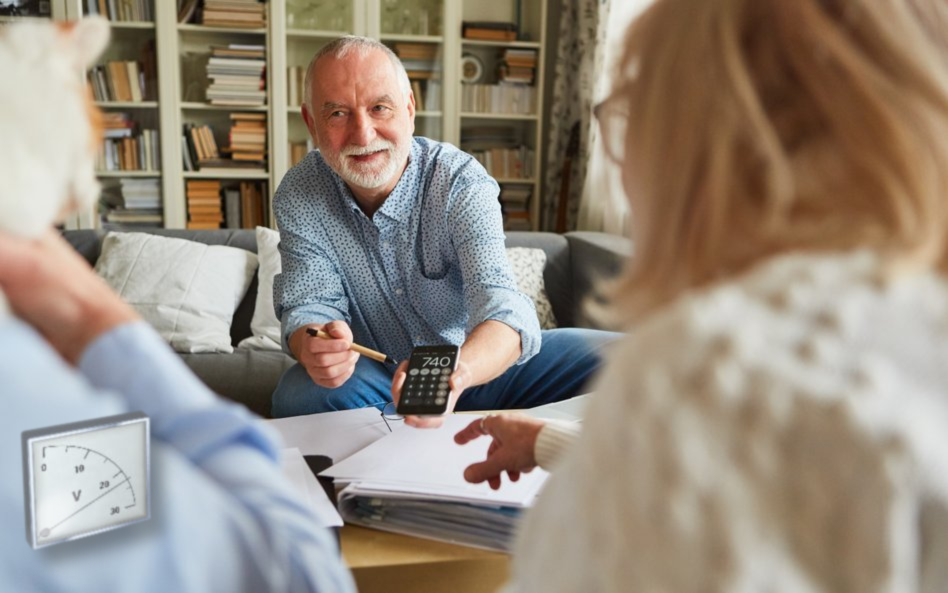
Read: 22.5,V
